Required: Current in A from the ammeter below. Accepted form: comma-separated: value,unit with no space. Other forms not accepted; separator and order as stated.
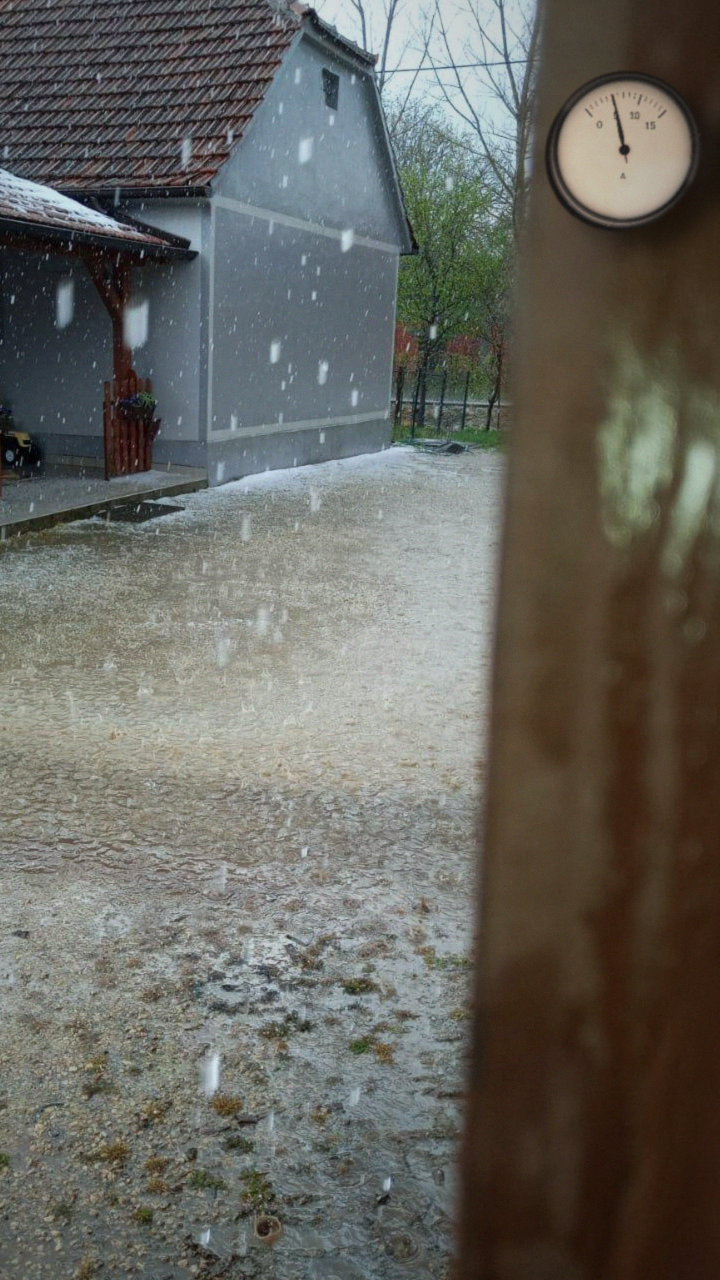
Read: 5,A
